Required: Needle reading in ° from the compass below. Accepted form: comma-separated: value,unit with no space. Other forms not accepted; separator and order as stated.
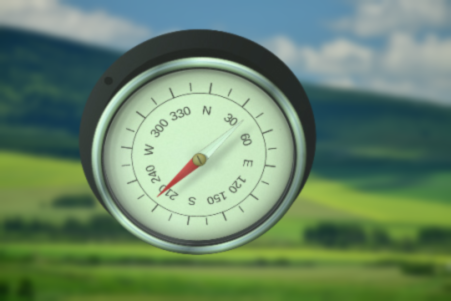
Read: 217.5,°
